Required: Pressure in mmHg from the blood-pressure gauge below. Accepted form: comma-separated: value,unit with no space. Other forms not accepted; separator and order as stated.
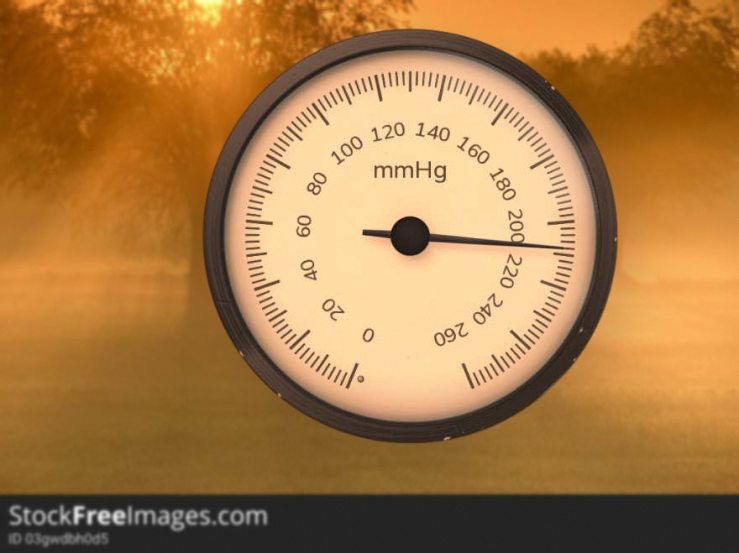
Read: 208,mmHg
